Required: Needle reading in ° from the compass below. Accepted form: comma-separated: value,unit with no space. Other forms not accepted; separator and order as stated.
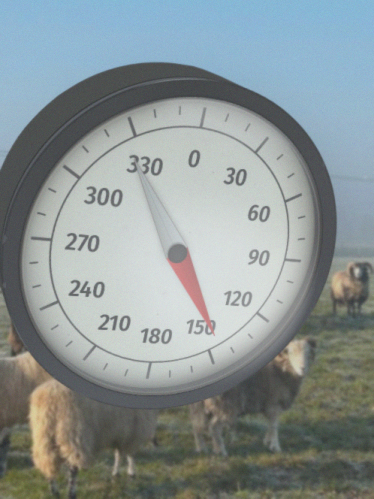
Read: 145,°
